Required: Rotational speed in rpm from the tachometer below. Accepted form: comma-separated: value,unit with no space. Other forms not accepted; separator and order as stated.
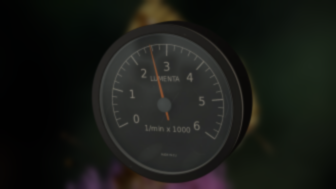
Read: 2600,rpm
